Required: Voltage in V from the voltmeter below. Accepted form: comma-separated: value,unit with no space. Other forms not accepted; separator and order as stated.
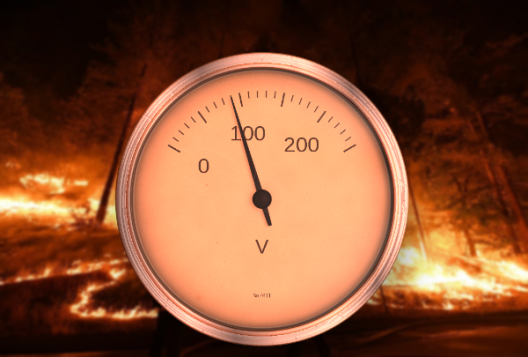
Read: 90,V
